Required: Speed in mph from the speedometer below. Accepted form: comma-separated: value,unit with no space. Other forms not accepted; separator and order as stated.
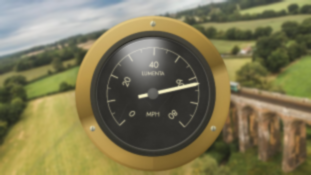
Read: 62.5,mph
